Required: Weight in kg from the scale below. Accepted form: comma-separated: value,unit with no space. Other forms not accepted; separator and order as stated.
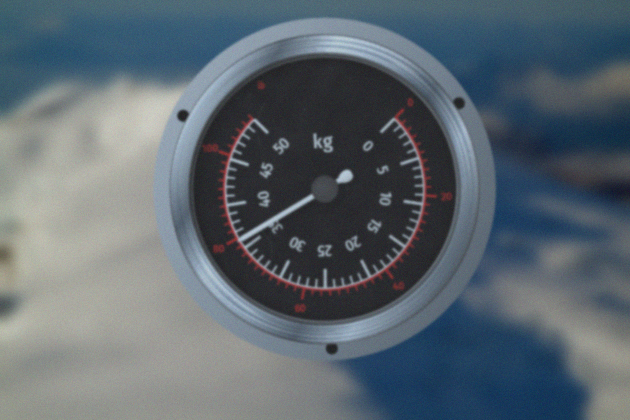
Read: 36,kg
